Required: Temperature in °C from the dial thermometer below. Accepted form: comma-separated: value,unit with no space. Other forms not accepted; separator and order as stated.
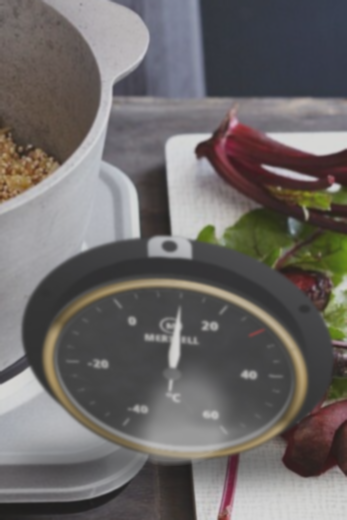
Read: 12,°C
